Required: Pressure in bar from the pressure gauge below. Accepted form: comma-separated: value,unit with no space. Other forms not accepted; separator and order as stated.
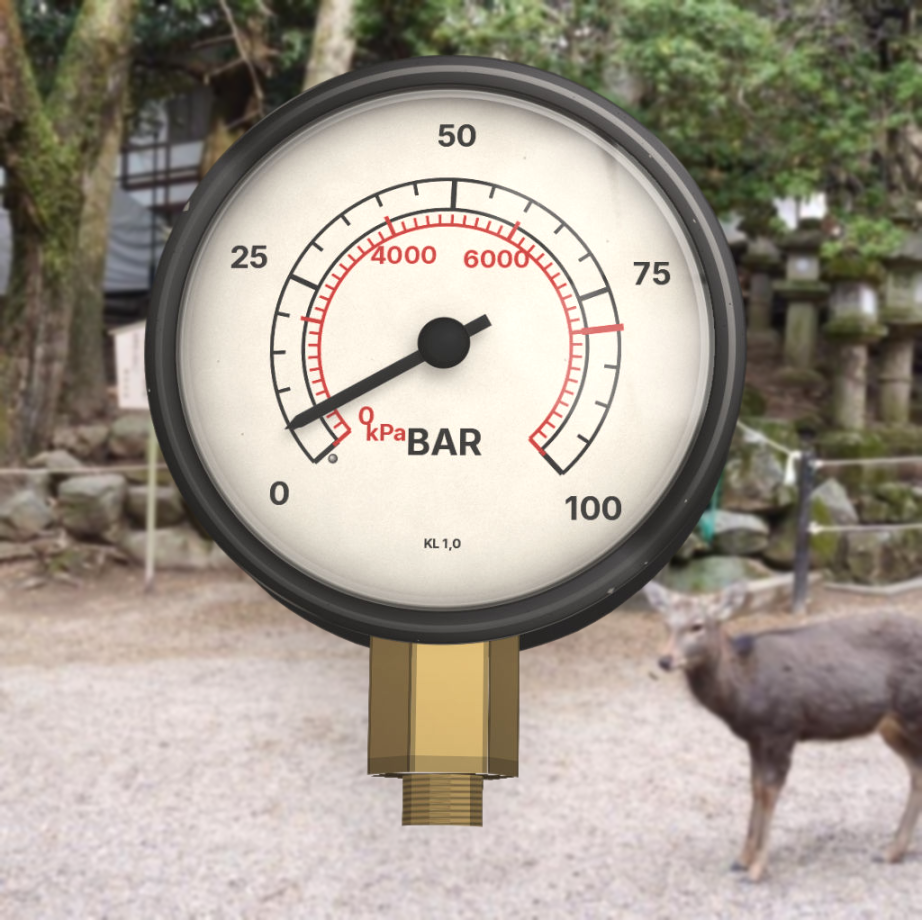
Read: 5,bar
